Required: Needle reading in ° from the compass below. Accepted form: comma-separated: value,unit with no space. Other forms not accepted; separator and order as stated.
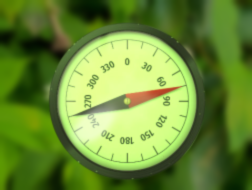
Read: 75,°
